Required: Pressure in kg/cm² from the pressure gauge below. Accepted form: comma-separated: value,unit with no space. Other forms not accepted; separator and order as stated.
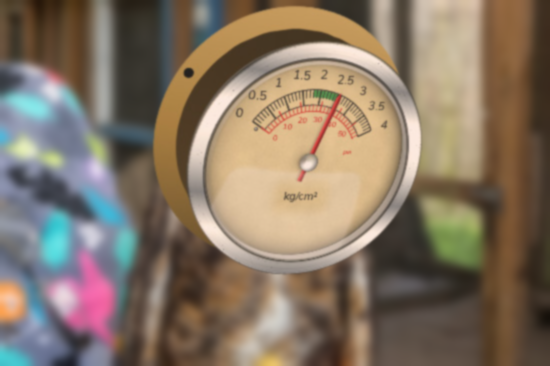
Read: 2.5,kg/cm²
